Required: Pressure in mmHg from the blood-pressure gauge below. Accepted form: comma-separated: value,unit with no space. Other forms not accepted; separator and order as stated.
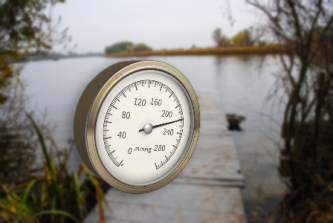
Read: 220,mmHg
